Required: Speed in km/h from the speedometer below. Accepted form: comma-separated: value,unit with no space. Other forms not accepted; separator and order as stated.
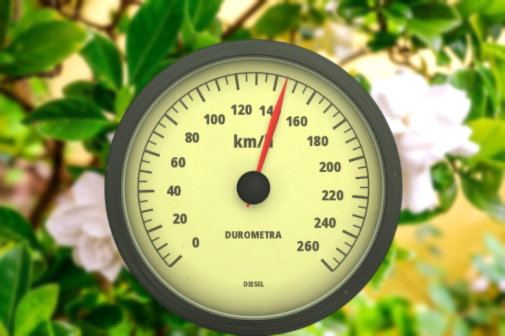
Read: 145,km/h
